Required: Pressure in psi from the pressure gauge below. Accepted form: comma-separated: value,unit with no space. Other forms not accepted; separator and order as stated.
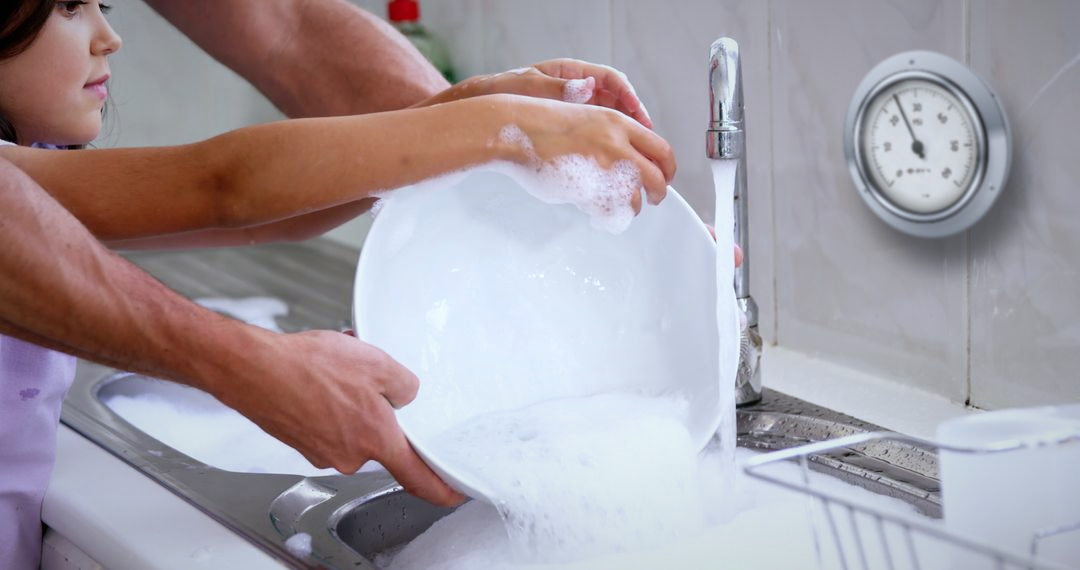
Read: 25,psi
